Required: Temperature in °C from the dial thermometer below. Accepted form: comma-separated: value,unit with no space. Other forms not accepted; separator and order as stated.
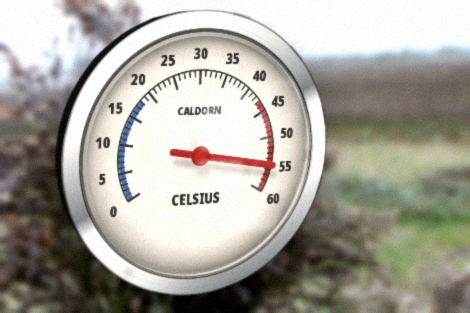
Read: 55,°C
